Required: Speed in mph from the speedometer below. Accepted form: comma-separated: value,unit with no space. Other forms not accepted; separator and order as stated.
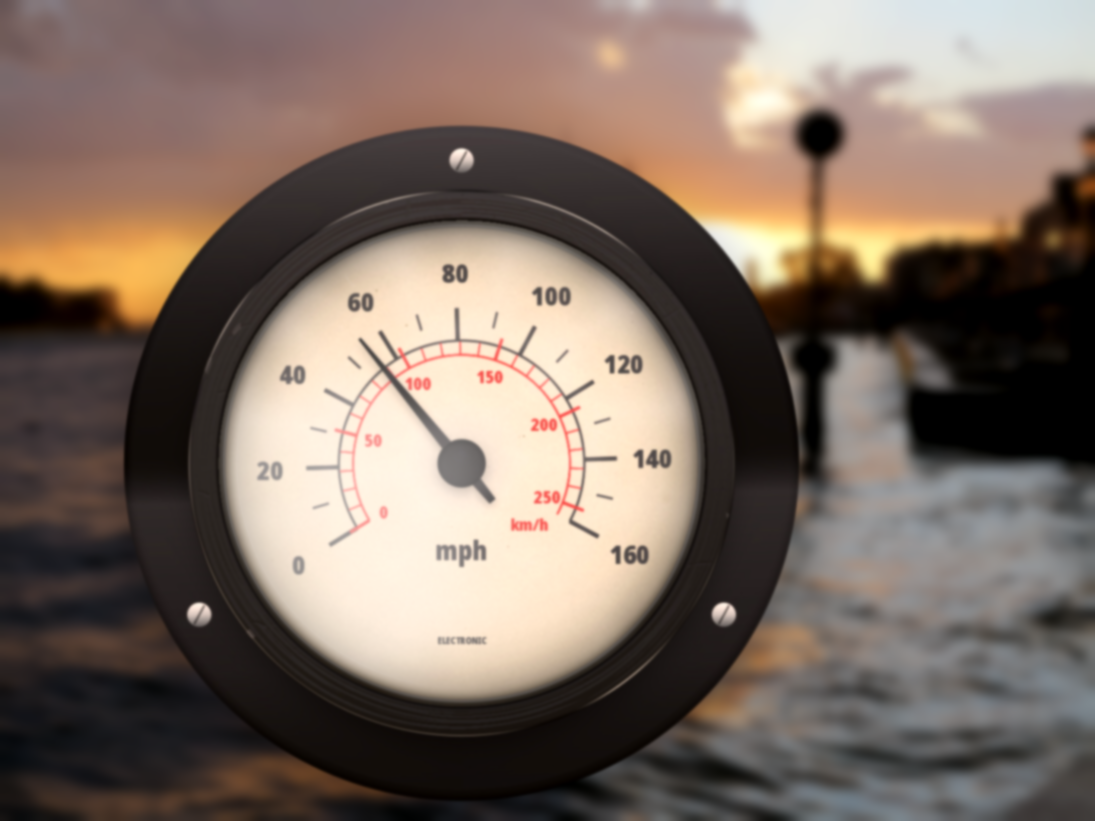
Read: 55,mph
